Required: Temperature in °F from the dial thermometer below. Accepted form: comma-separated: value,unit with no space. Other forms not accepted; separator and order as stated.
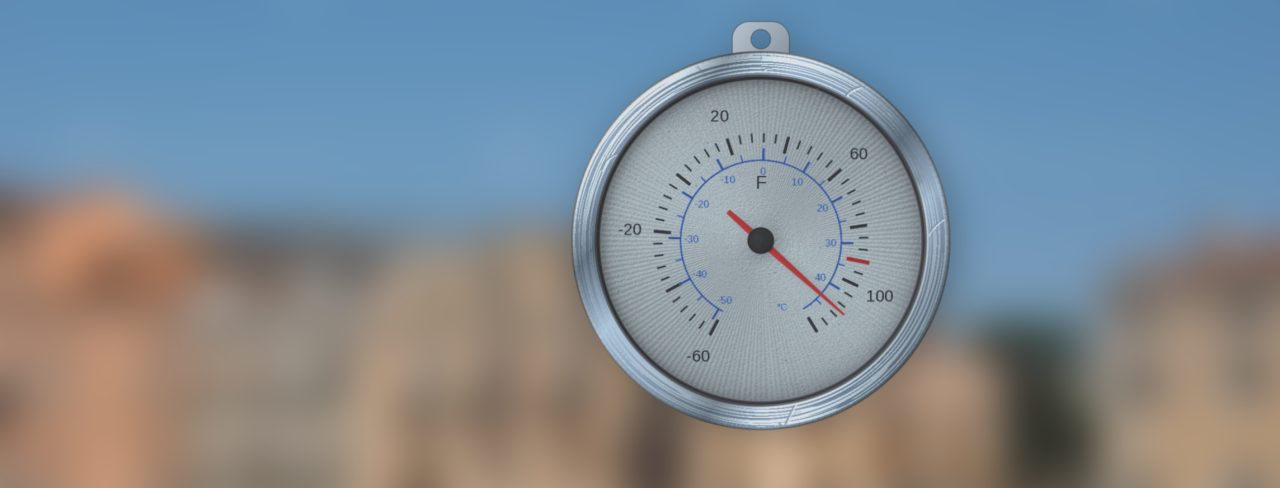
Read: 110,°F
